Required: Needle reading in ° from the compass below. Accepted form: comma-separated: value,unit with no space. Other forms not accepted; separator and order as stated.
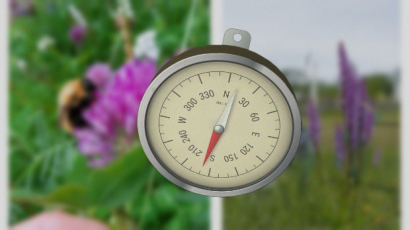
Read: 190,°
